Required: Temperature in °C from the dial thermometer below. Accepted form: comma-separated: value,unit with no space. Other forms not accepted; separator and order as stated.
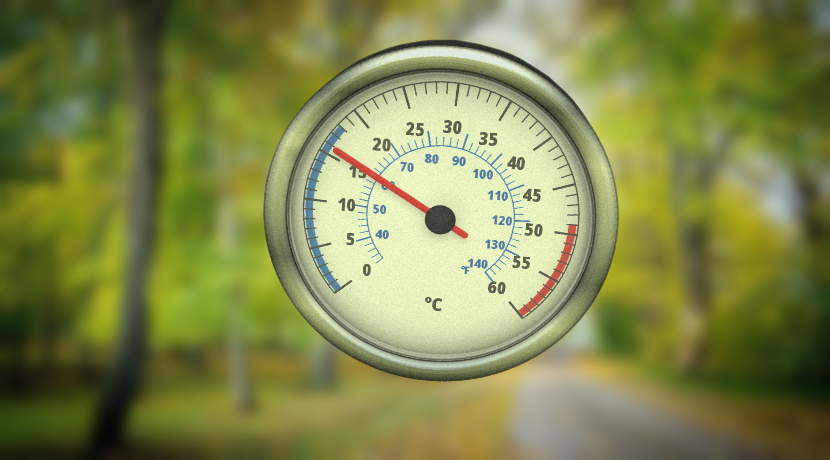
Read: 16,°C
